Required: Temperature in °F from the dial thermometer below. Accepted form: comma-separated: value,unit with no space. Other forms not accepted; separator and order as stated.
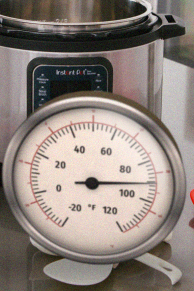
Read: 90,°F
